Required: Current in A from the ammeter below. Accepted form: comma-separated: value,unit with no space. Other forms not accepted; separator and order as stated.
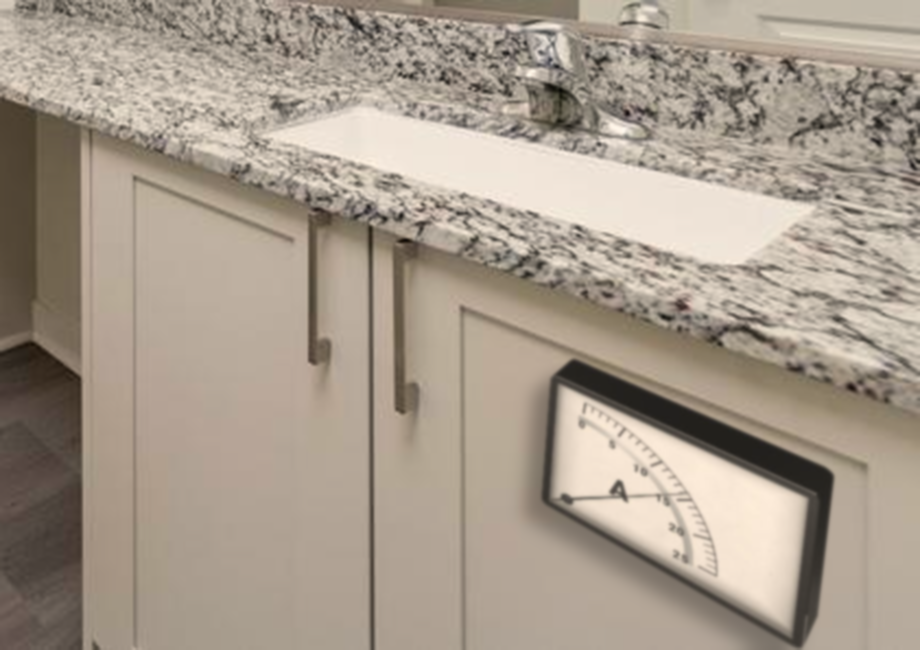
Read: 14,A
